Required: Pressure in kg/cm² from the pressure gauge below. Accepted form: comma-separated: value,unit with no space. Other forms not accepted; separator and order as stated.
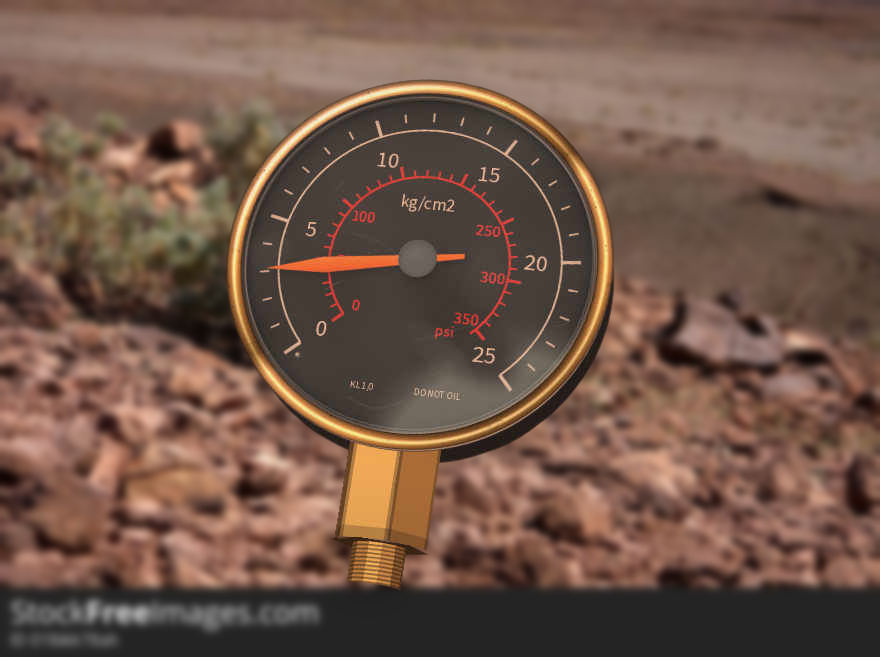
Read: 3,kg/cm²
